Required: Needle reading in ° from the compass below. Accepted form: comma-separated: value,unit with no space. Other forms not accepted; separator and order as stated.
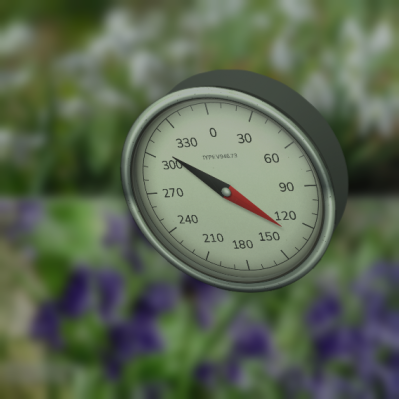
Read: 130,°
